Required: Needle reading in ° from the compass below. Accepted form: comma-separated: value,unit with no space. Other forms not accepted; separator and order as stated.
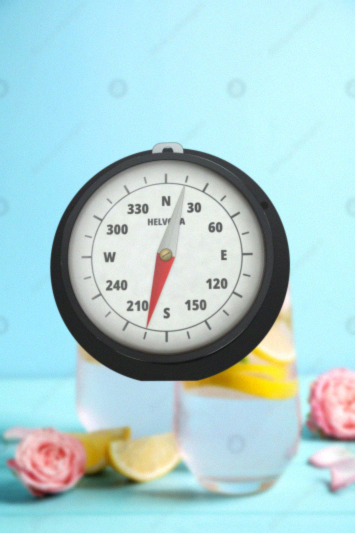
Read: 195,°
